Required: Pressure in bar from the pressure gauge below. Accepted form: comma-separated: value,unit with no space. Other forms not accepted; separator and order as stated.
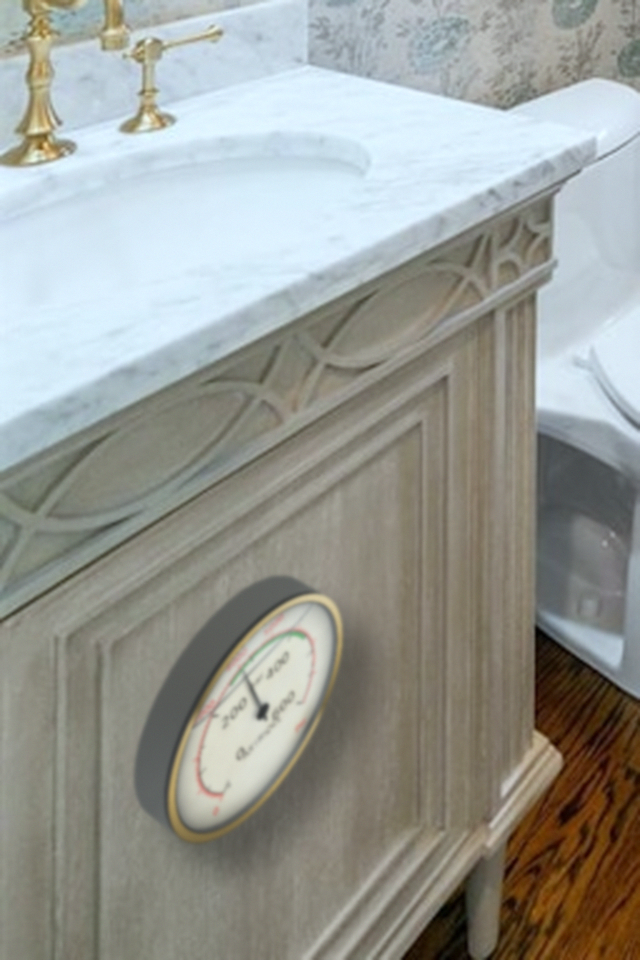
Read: 275,bar
